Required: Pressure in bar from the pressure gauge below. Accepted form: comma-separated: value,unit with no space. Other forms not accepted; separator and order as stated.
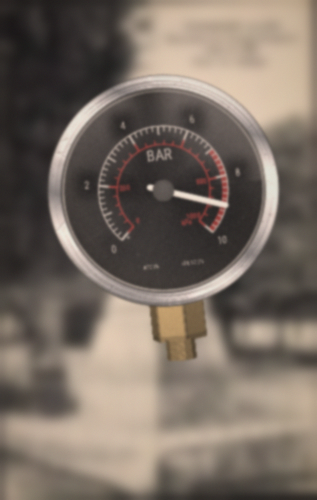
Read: 9,bar
